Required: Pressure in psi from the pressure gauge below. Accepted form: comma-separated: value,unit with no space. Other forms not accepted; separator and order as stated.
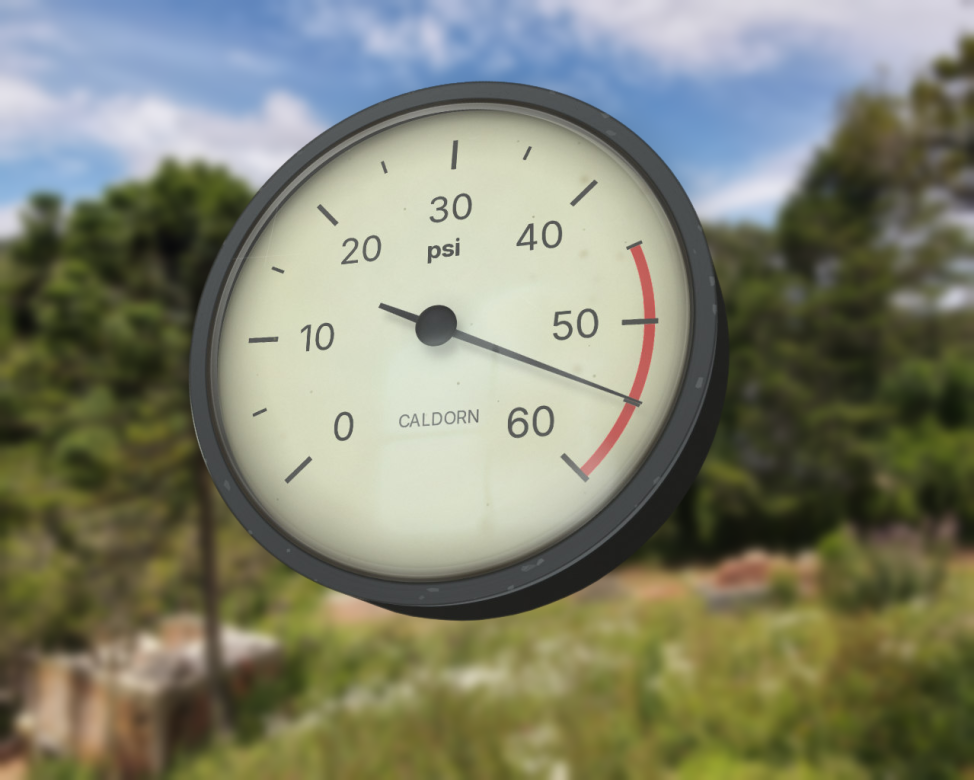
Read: 55,psi
